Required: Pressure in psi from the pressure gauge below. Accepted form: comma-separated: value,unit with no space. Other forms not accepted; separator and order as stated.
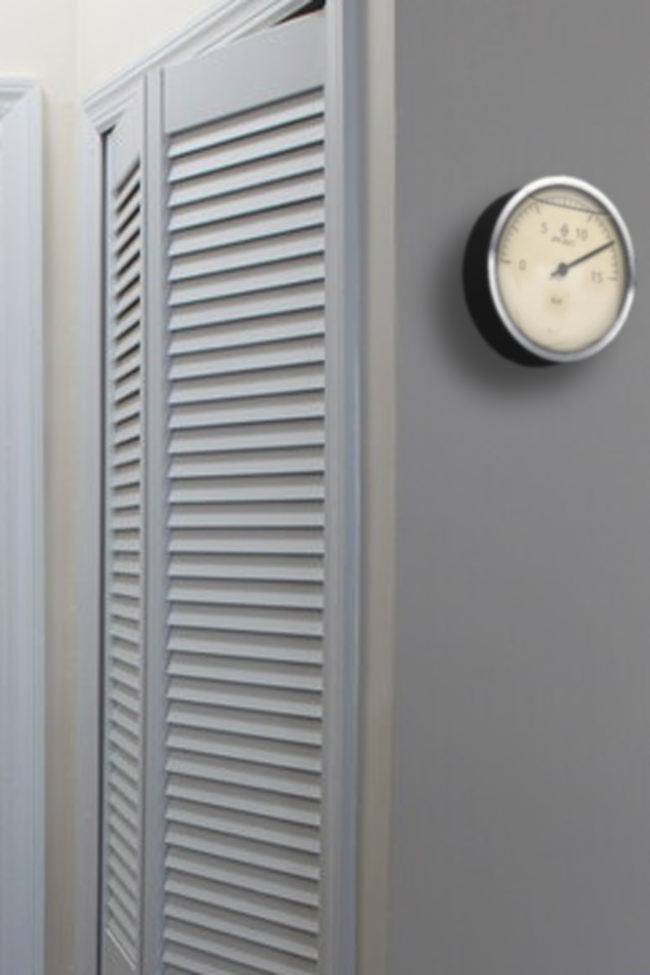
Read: 12.5,psi
